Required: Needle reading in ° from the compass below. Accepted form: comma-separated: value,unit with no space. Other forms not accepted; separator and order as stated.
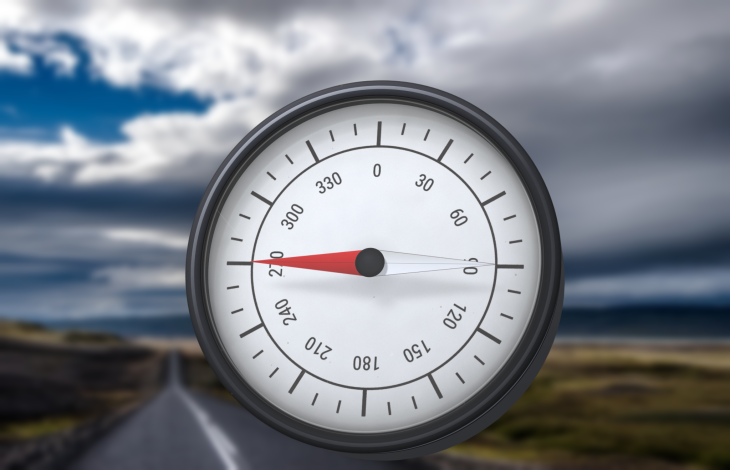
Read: 270,°
